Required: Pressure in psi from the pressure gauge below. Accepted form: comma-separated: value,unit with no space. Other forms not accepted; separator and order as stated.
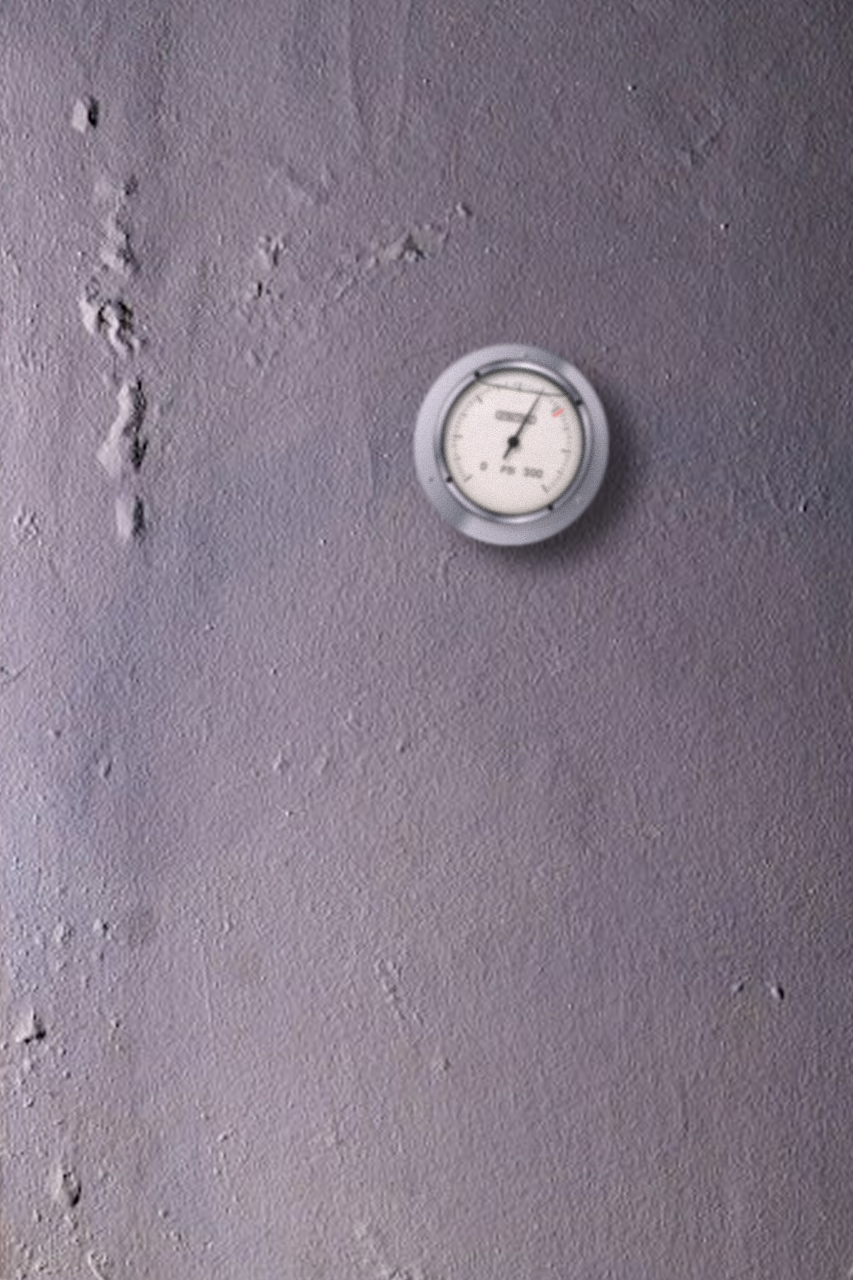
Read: 175,psi
